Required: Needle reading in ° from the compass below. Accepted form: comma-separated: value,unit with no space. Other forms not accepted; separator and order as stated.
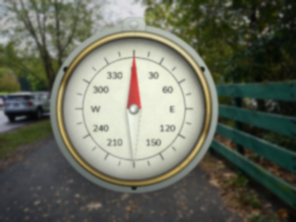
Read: 0,°
